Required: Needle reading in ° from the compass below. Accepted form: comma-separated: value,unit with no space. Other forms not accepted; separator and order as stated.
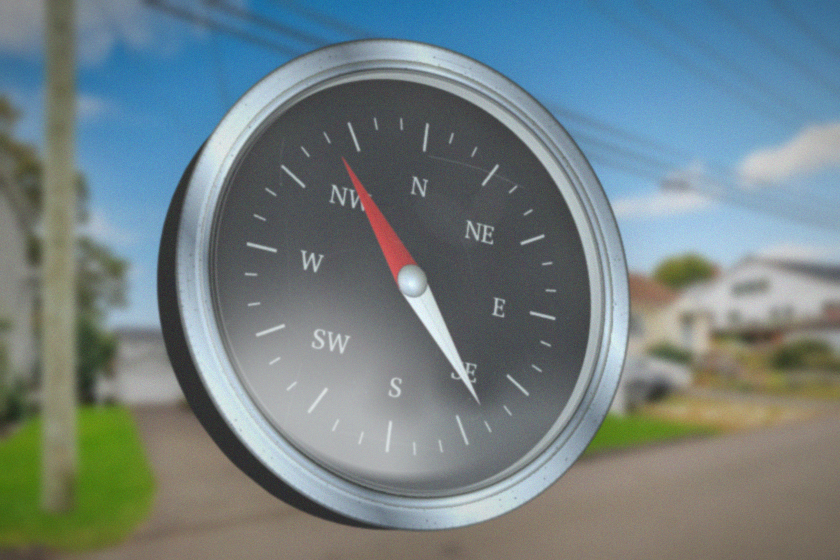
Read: 320,°
